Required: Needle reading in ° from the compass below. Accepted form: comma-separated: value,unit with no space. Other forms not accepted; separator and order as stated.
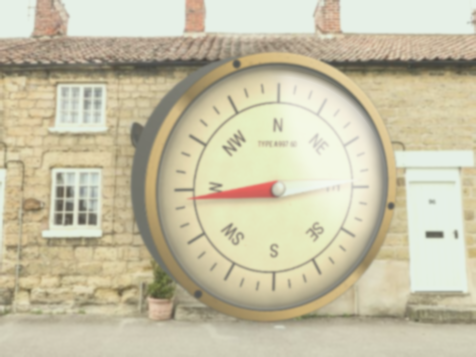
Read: 265,°
